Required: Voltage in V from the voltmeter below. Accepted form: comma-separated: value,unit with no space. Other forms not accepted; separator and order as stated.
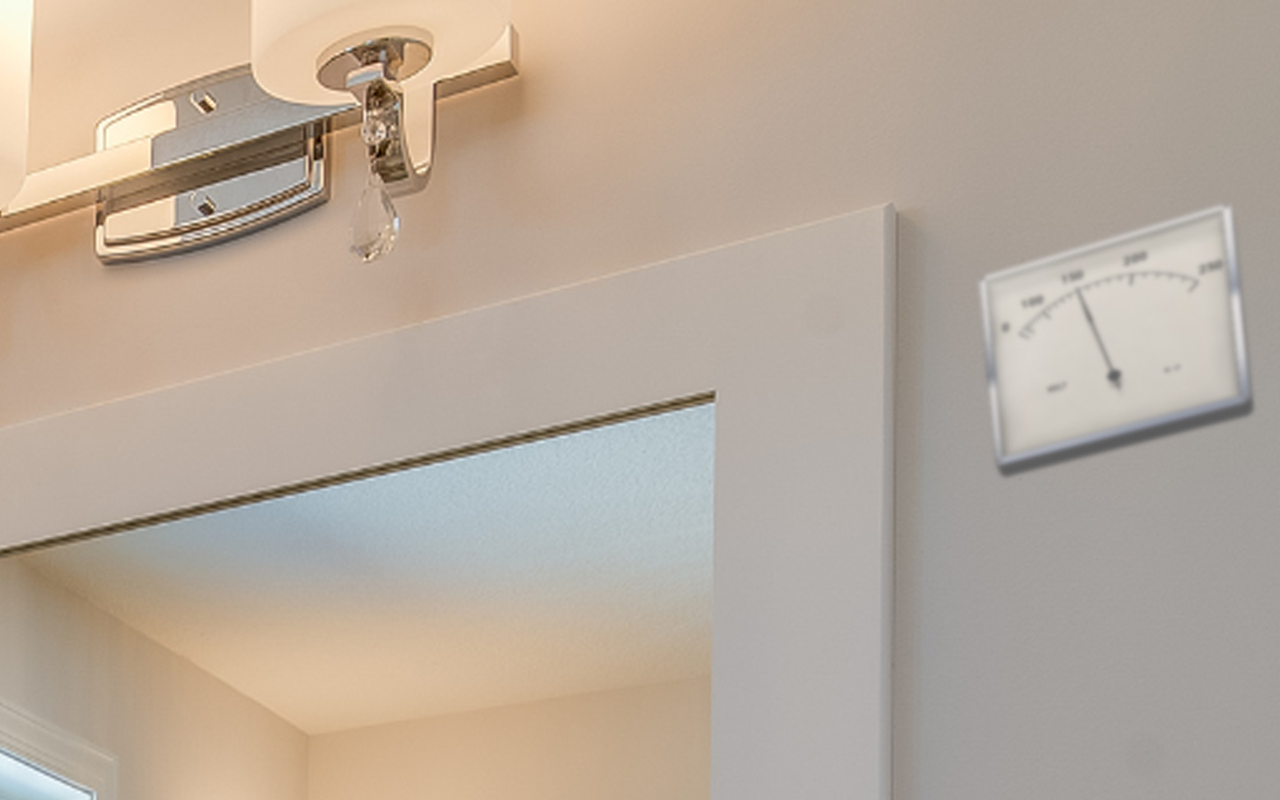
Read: 150,V
